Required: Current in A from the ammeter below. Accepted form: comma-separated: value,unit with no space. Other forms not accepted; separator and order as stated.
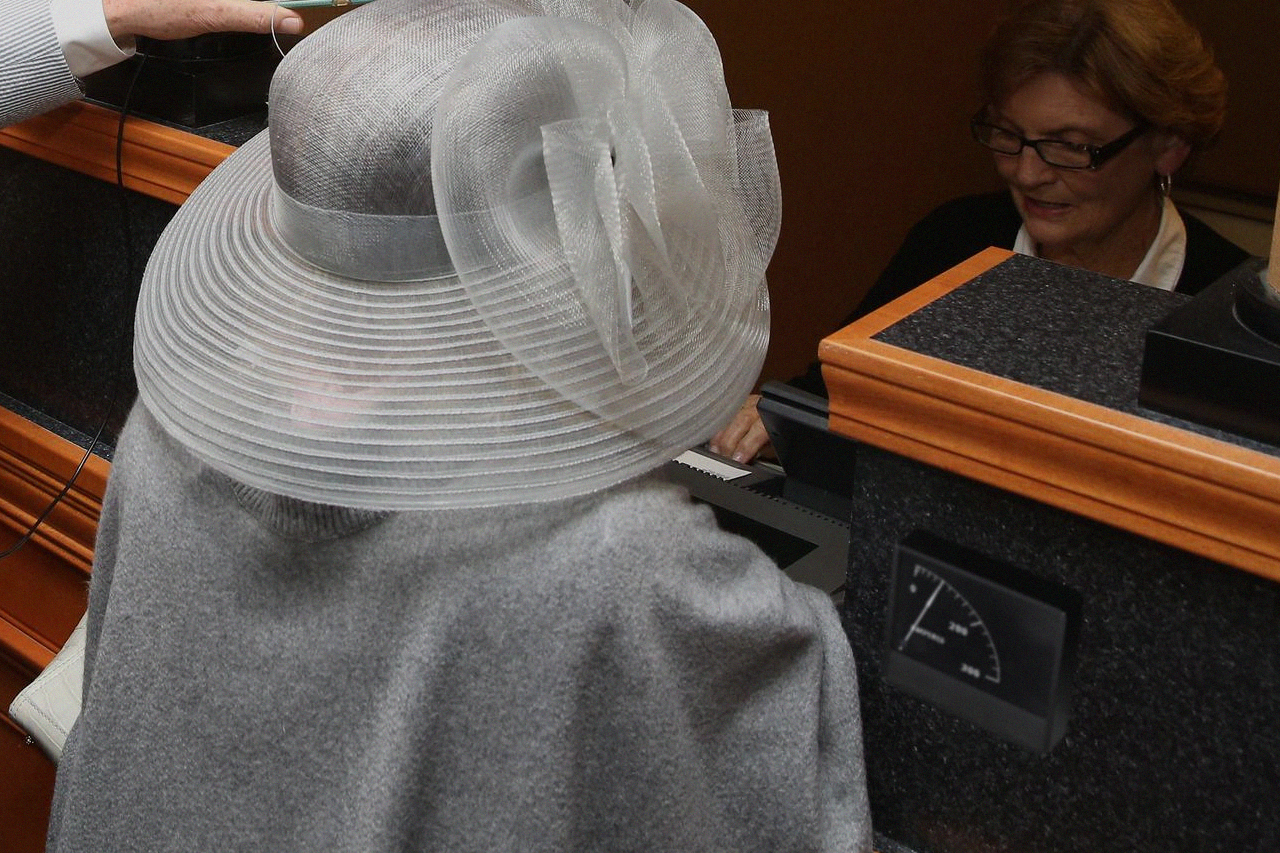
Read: 100,A
